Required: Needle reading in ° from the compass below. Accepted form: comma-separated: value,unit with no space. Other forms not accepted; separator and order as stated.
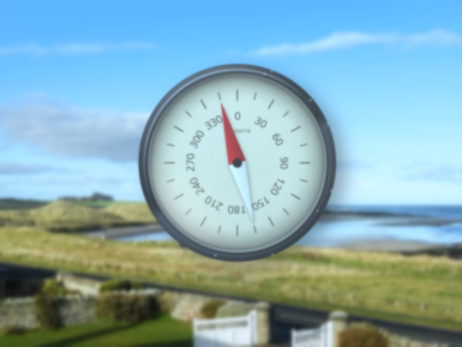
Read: 345,°
